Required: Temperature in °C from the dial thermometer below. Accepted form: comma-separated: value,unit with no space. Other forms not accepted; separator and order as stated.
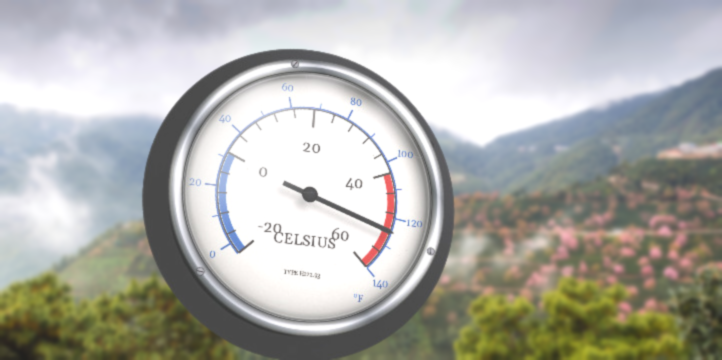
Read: 52,°C
